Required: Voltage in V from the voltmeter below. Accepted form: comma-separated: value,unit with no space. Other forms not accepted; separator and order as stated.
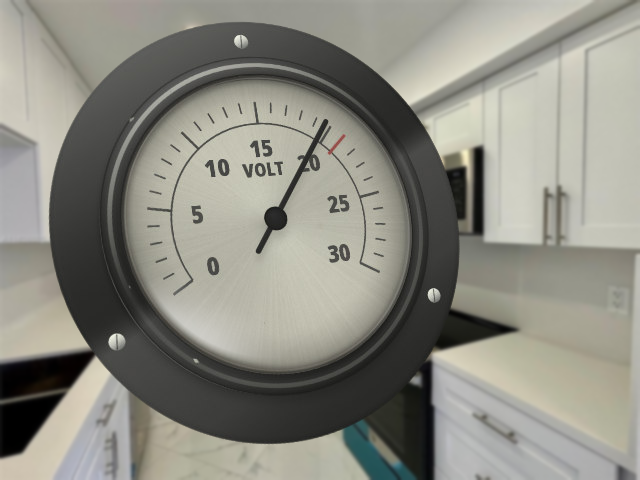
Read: 19.5,V
